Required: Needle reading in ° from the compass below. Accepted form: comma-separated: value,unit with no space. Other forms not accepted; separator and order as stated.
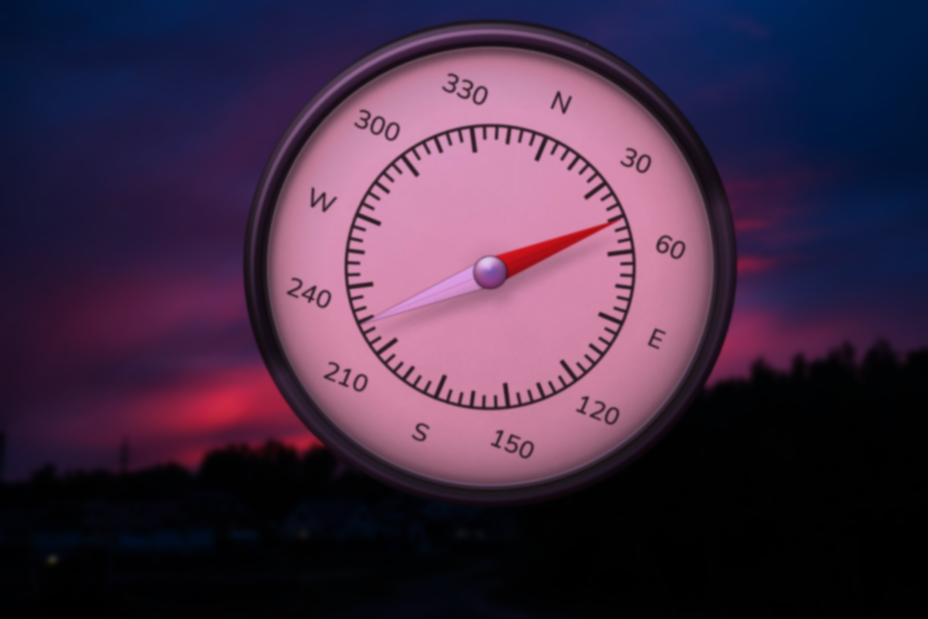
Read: 45,°
